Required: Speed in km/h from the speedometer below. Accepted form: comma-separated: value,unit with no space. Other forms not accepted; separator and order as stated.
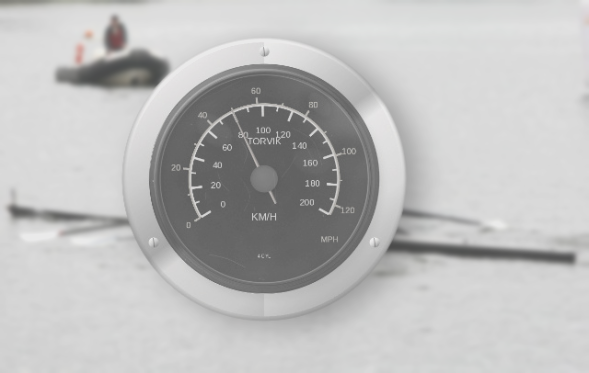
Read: 80,km/h
